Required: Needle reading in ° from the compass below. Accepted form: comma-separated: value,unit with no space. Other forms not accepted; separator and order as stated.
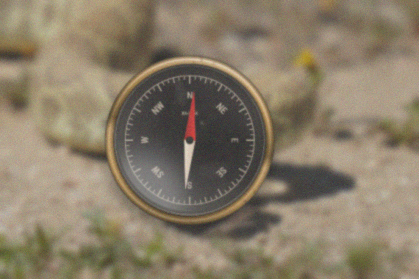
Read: 5,°
